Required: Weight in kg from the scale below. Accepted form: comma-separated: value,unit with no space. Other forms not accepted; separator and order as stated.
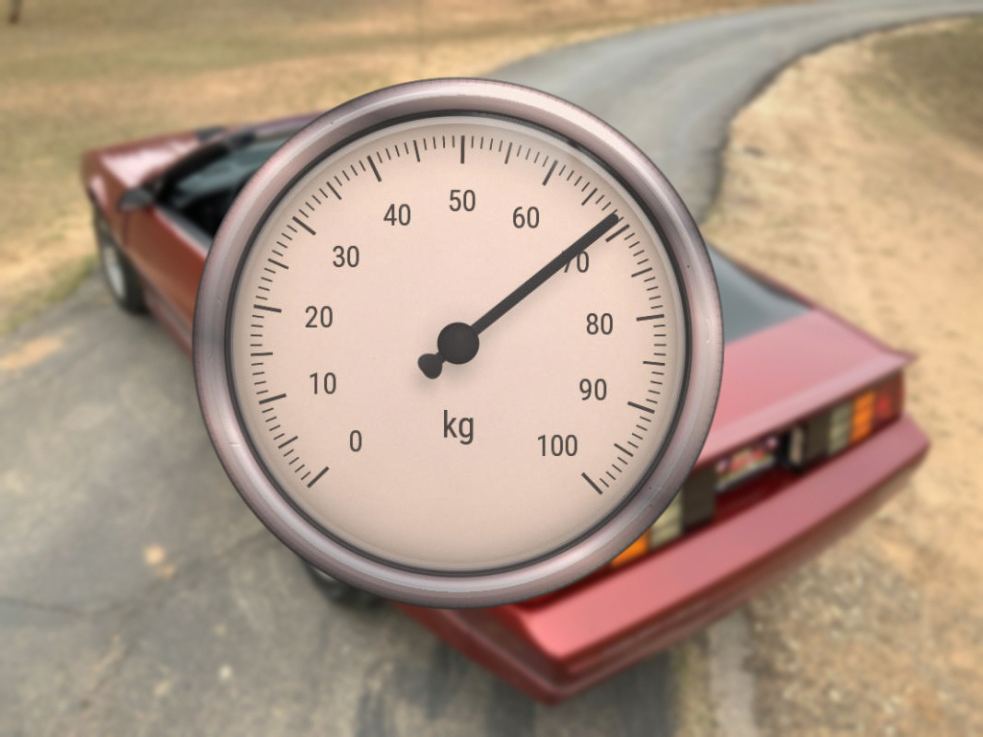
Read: 68.5,kg
